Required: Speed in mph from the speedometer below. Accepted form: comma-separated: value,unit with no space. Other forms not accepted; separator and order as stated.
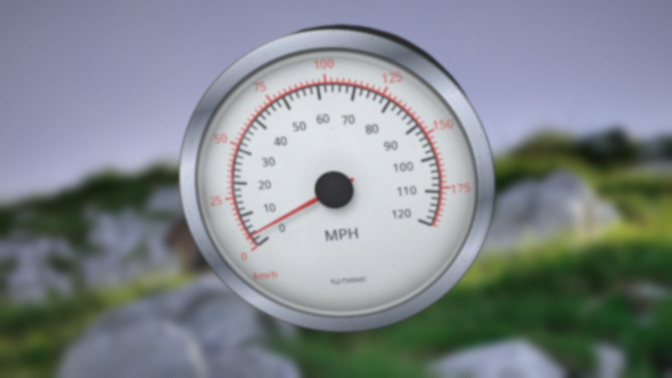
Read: 4,mph
